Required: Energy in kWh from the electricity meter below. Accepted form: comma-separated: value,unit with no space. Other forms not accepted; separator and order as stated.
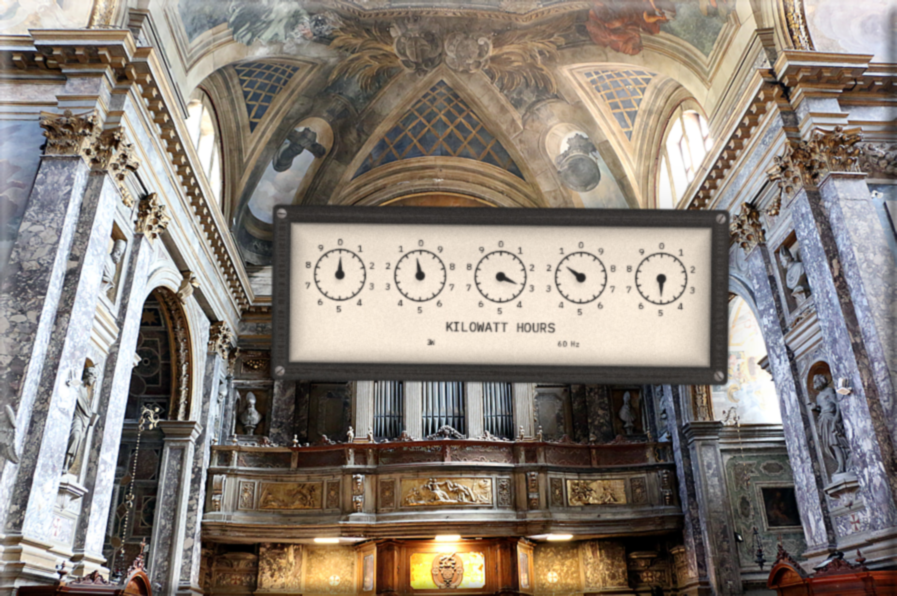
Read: 315,kWh
